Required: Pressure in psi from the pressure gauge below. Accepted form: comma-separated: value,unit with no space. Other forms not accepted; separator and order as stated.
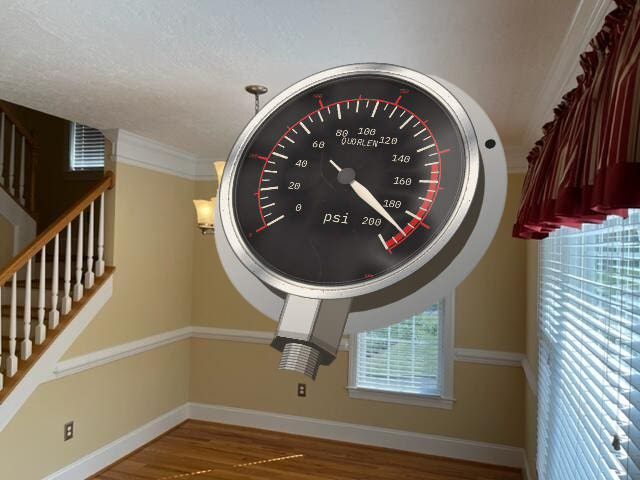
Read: 190,psi
